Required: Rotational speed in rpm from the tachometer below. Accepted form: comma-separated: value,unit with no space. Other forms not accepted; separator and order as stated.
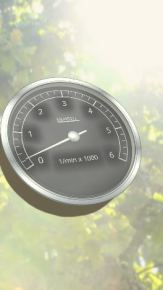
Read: 200,rpm
